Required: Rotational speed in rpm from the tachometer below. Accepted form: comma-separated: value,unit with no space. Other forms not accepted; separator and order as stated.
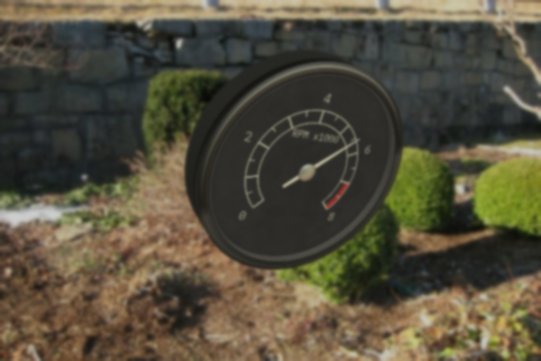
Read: 5500,rpm
